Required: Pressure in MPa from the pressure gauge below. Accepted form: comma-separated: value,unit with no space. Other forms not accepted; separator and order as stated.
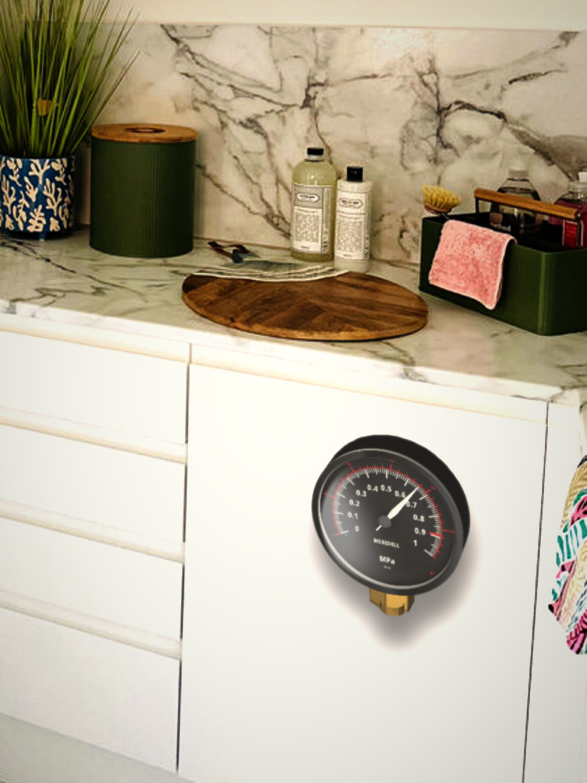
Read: 0.65,MPa
